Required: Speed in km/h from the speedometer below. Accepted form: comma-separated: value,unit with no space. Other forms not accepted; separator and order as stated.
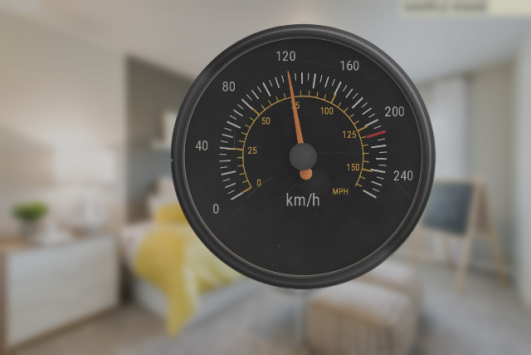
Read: 120,km/h
